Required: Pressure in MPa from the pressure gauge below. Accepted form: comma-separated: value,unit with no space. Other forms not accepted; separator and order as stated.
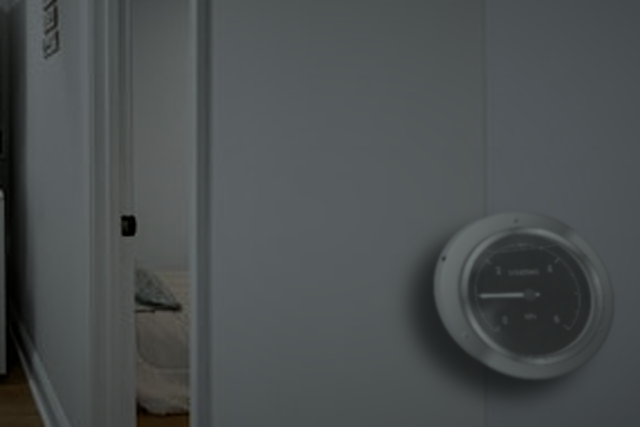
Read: 1,MPa
